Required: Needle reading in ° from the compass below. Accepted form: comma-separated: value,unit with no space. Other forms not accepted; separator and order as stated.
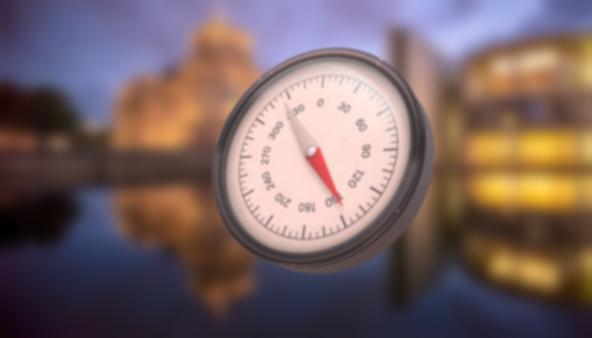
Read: 145,°
